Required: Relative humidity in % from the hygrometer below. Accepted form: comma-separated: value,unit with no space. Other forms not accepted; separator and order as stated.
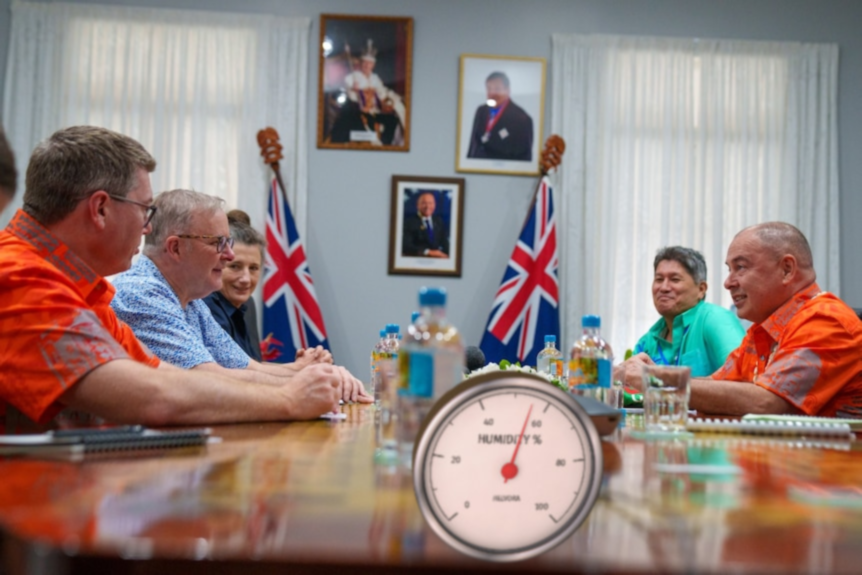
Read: 55,%
